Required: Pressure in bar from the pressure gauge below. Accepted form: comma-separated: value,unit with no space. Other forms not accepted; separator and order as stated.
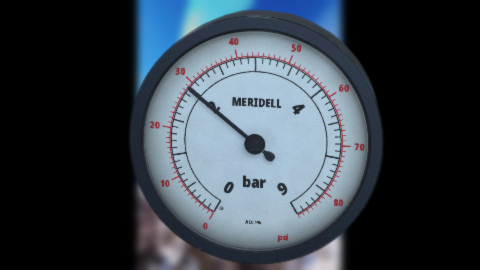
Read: 2,bar
